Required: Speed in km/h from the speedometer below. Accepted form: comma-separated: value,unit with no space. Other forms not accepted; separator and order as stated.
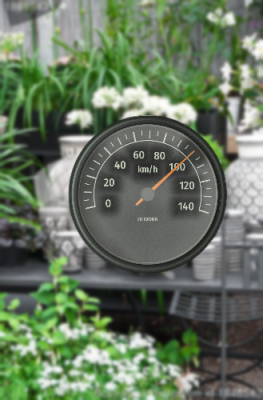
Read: 100,km/h
